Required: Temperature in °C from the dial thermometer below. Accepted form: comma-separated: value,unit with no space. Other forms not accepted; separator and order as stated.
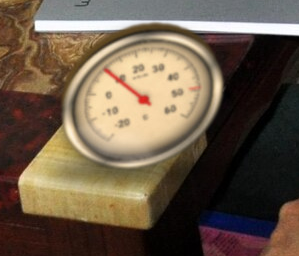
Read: 10,°C
